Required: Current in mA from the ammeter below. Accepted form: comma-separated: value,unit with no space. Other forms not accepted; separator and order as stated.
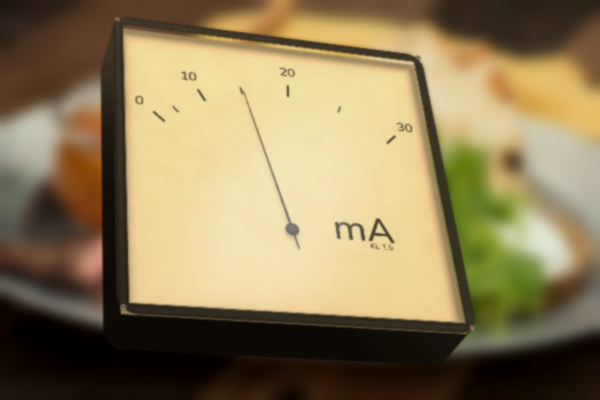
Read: 15,mA
